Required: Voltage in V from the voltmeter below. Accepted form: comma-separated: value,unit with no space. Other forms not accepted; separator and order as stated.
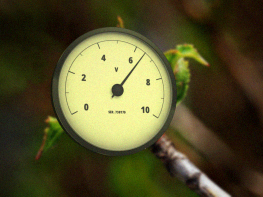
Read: 6.5,V
